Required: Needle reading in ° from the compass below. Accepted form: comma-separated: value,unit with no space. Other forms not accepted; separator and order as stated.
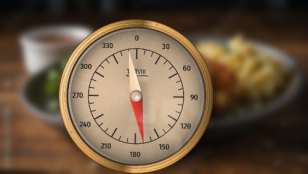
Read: 170,°
